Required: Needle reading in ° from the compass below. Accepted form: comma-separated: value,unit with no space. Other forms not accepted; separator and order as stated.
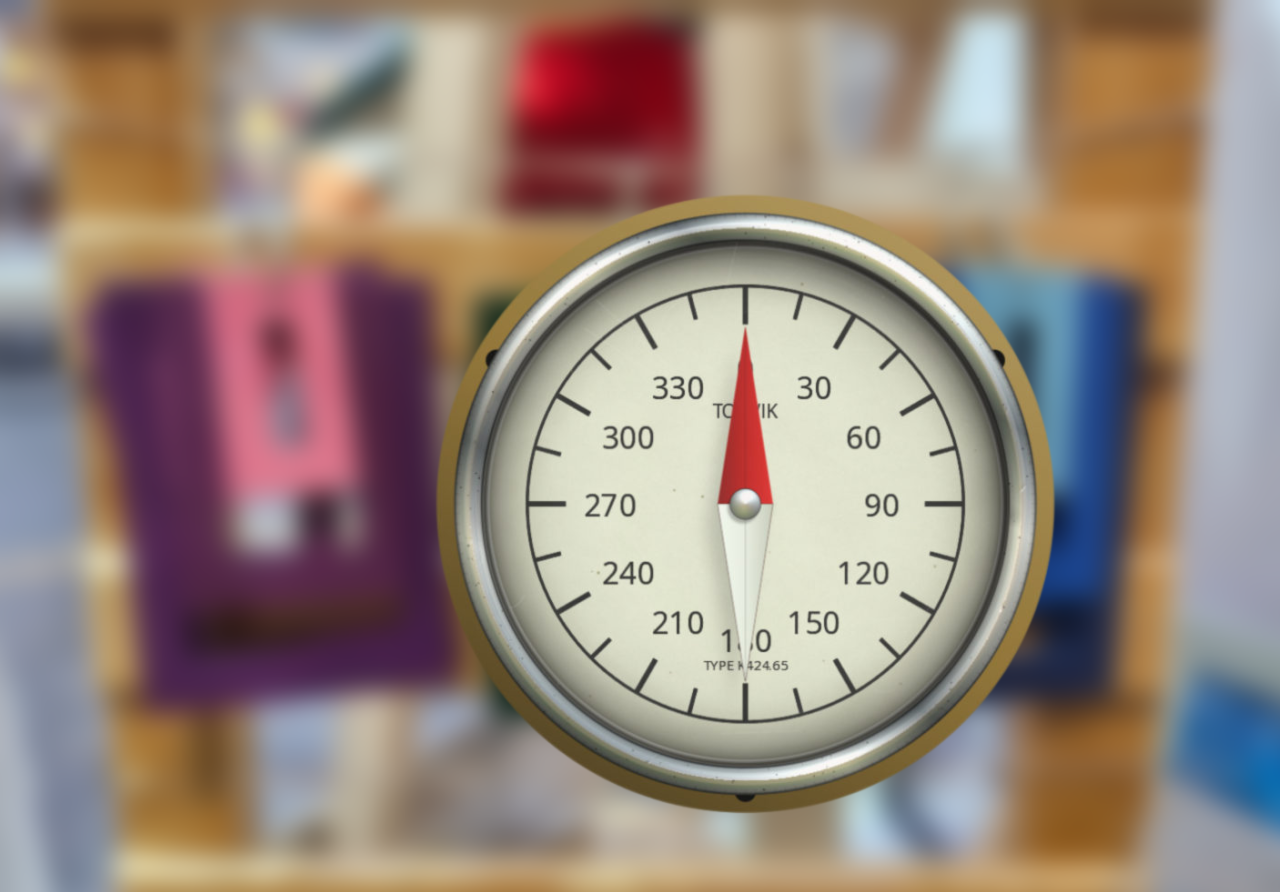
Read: 0,°
